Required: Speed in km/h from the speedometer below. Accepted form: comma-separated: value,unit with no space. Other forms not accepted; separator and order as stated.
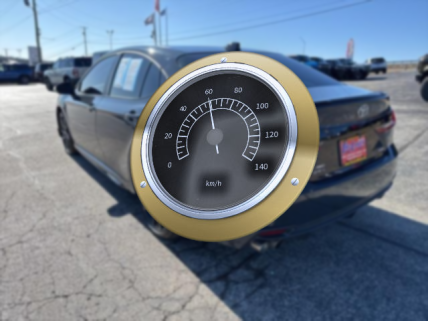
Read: 60,km/h
